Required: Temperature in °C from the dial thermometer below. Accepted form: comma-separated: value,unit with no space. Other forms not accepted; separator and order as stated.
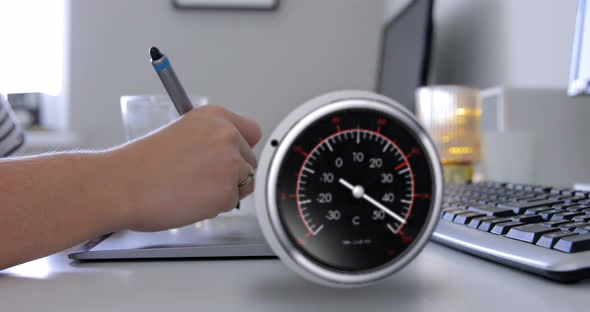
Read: 46,°C
